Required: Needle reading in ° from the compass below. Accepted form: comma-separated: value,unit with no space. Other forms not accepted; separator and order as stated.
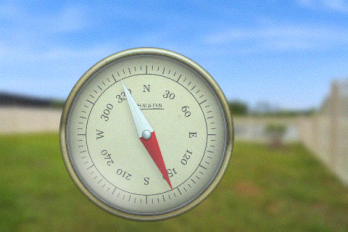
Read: 155,°
